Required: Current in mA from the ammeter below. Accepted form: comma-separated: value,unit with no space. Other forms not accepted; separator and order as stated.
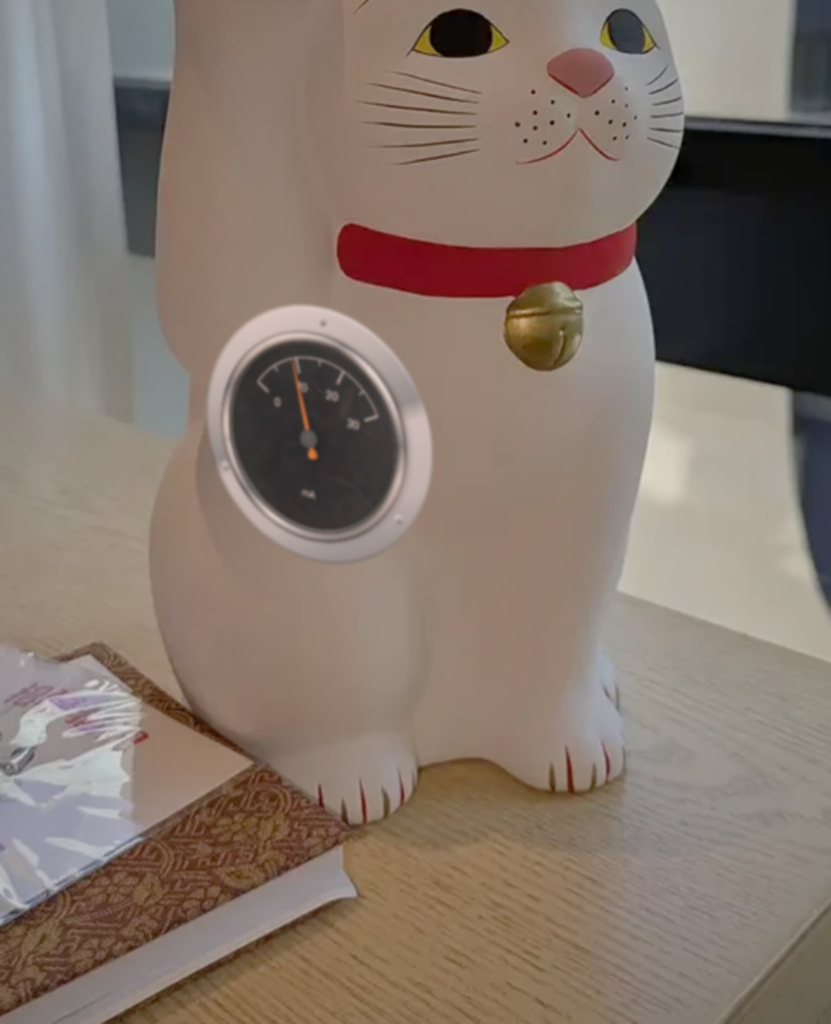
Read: 10,mA
